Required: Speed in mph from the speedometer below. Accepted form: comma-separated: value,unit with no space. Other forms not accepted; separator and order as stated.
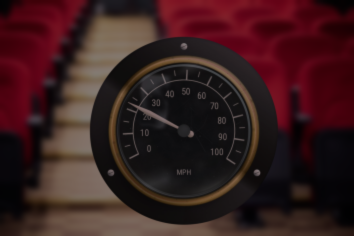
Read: 22.5,mph
